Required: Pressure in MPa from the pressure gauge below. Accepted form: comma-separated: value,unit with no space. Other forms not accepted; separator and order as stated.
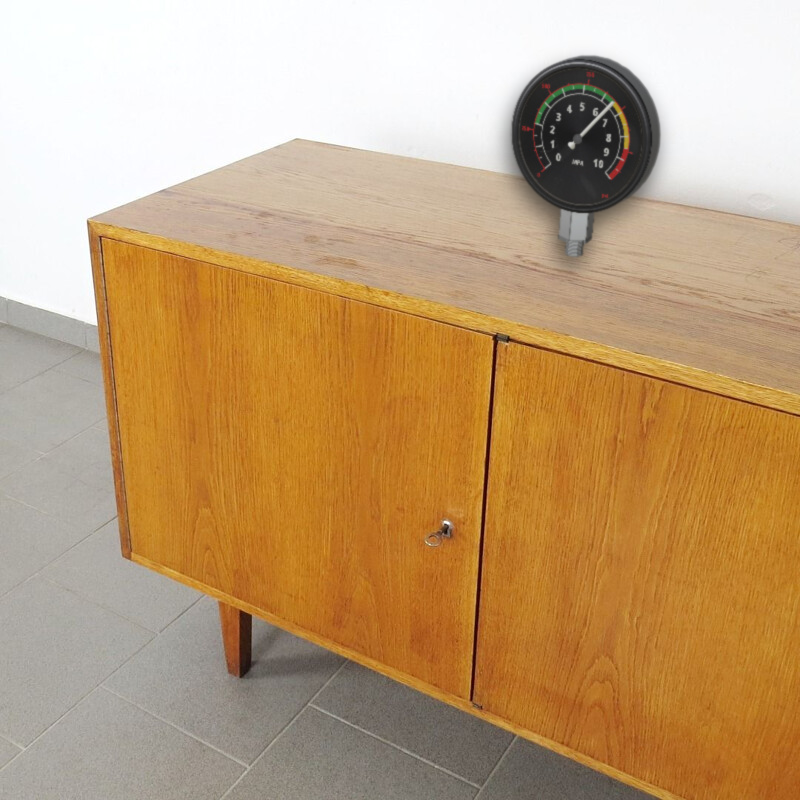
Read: 6.5,MPa
